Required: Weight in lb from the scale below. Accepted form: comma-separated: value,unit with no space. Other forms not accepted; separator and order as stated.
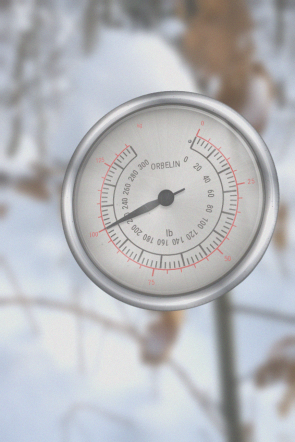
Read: 220,lb
